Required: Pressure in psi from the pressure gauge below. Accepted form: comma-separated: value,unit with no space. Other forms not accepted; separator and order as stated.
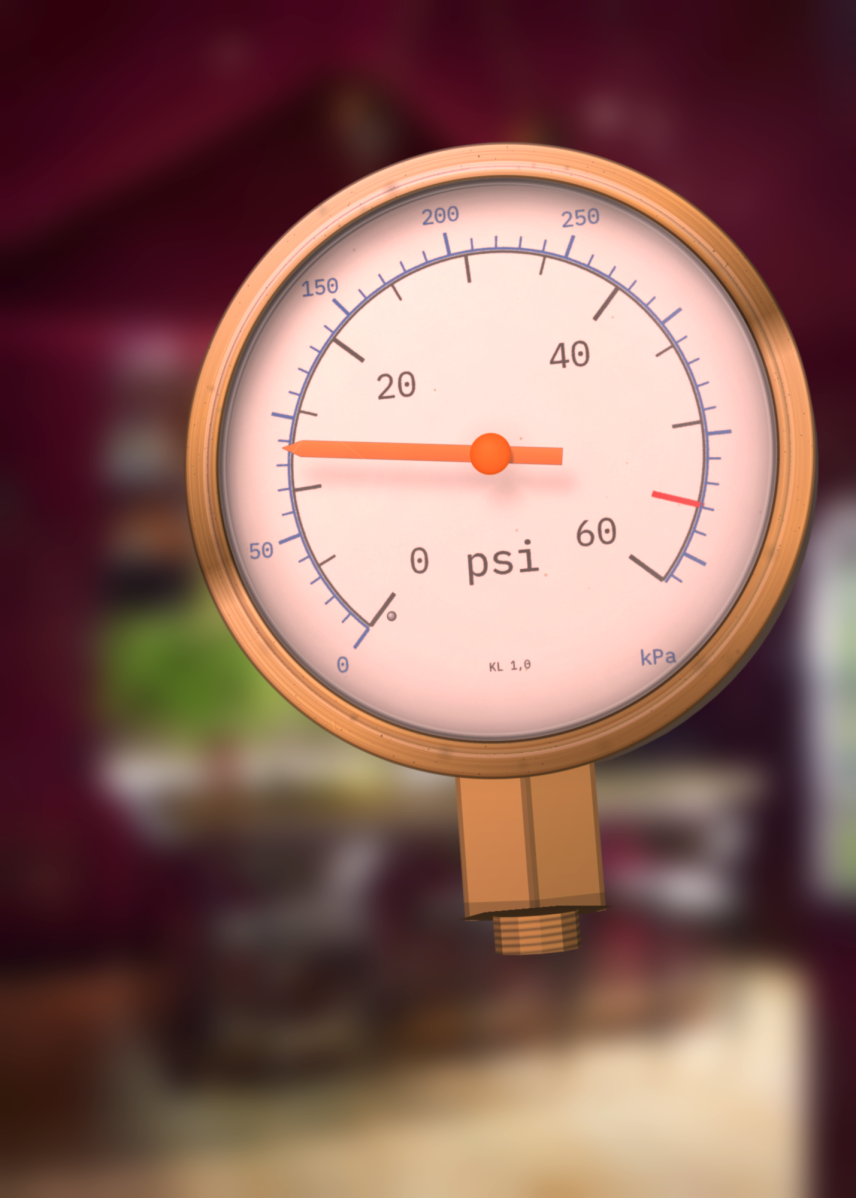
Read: 12.5,psi
